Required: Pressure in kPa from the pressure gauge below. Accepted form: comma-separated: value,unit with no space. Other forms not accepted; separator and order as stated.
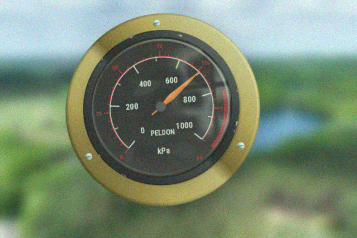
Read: 700,kPa
